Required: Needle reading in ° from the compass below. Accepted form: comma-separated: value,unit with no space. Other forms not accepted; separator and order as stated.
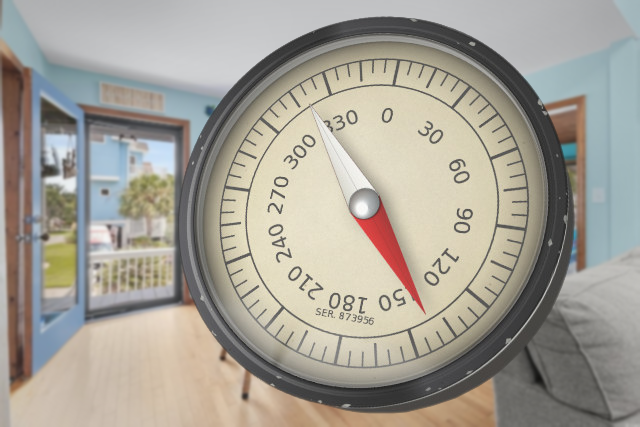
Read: 140,°
